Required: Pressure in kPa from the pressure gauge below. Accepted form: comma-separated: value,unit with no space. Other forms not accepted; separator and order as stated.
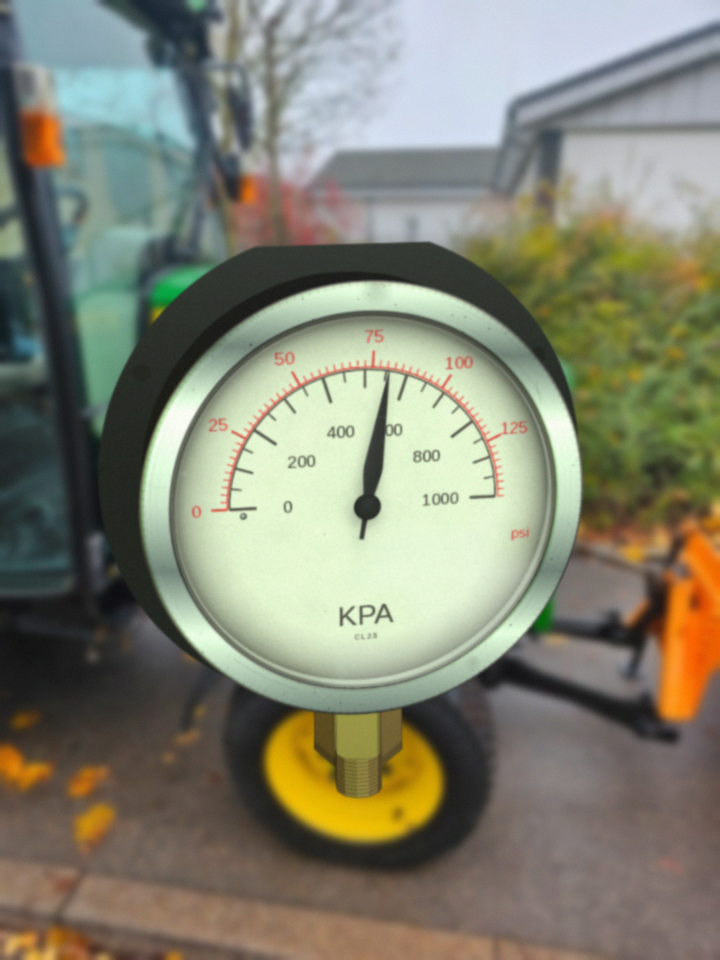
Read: 550,kPa
